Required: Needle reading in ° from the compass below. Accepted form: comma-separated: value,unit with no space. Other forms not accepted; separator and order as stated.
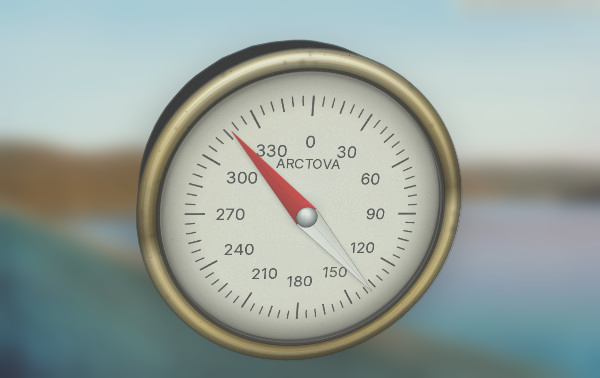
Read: 317.5,°
